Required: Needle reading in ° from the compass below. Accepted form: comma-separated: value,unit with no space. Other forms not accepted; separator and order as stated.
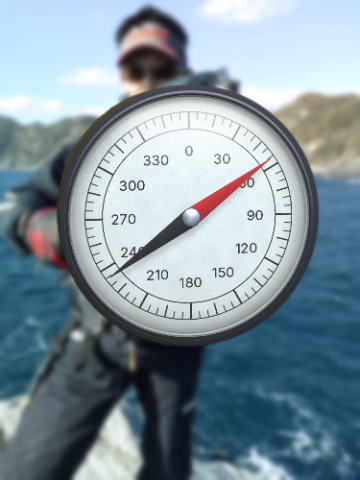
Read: 55,°
